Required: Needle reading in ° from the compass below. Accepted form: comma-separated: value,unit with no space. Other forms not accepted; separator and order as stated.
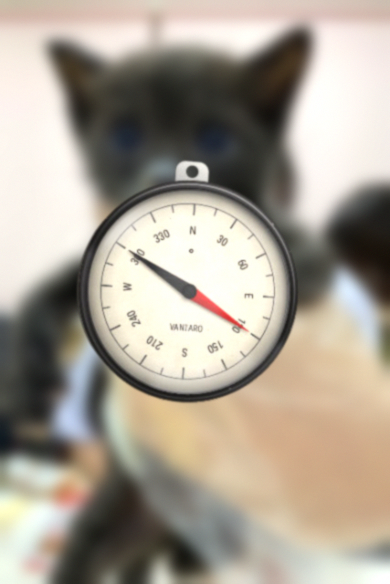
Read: 120,°
